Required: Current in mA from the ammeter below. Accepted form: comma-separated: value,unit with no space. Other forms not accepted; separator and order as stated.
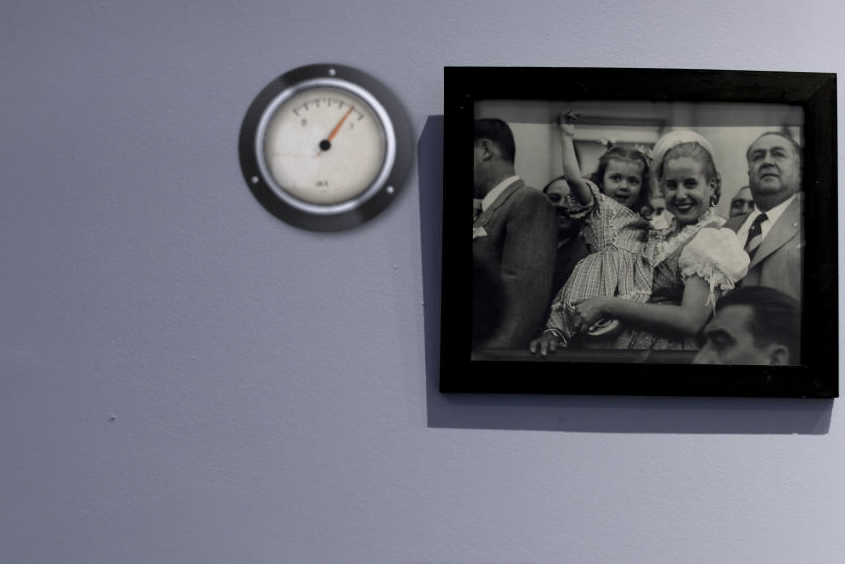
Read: 2.5,mA
